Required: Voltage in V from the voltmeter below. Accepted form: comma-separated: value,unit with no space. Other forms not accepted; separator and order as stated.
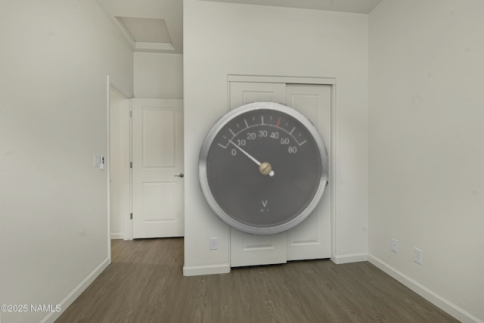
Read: 5,V
